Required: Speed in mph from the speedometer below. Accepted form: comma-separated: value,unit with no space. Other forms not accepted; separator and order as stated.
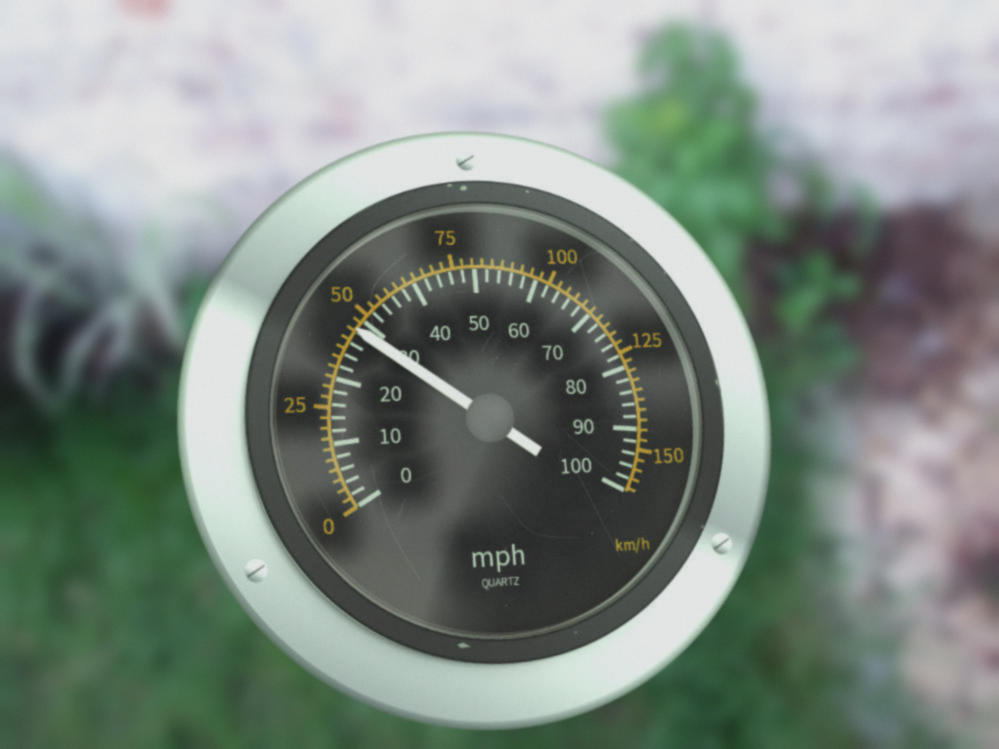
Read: 28,mph
